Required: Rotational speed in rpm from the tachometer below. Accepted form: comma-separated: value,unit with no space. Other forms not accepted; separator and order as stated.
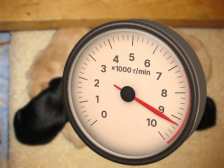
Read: 9200,rpm
